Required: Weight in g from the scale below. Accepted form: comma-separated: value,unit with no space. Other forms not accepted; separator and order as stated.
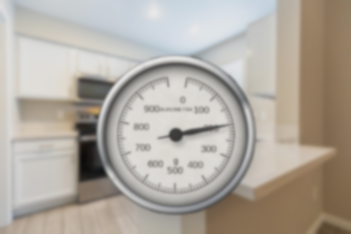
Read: 200,g
